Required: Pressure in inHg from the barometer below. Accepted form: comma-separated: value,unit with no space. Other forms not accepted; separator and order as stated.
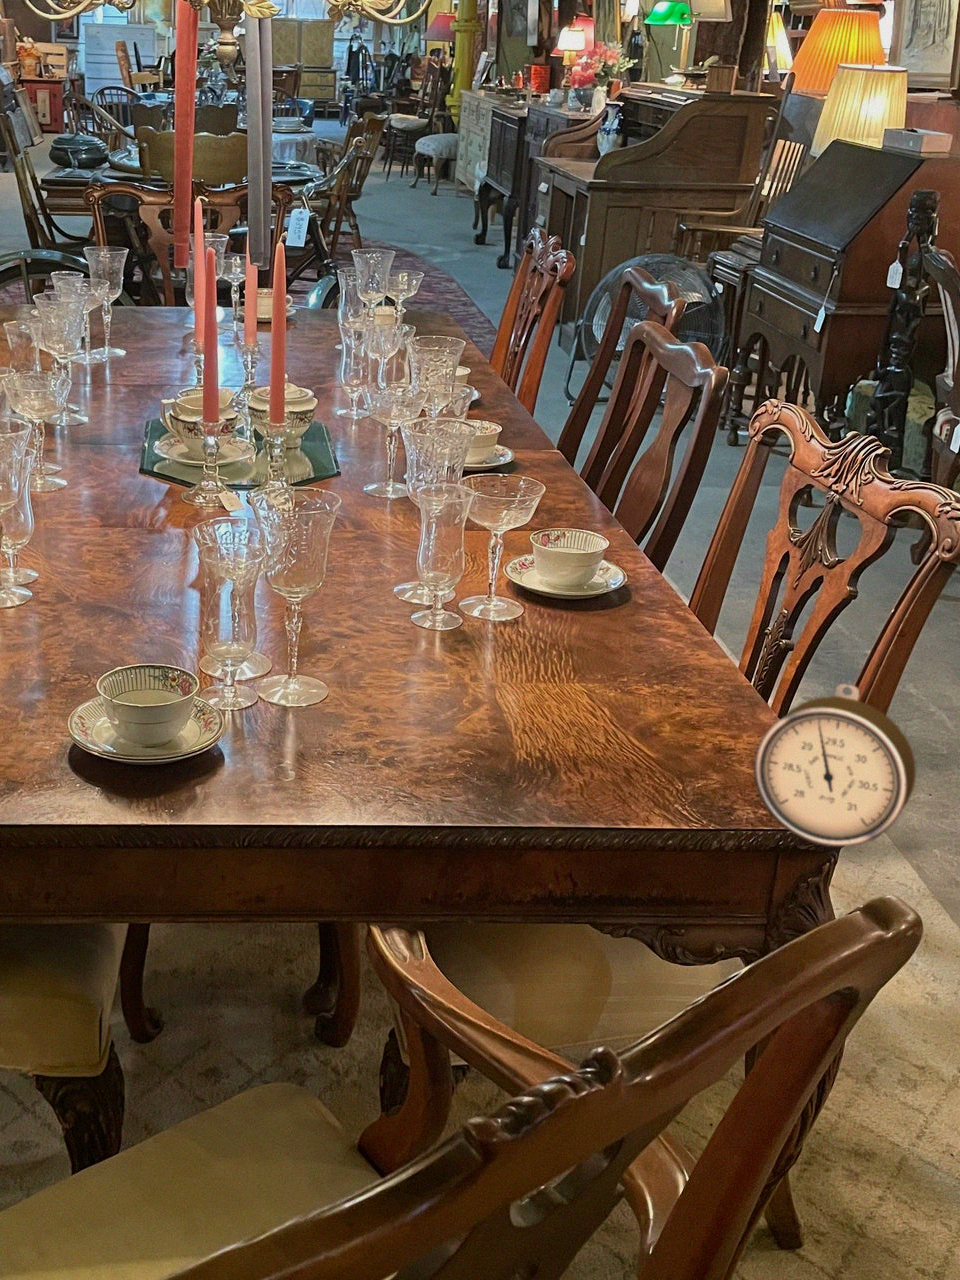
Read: 29.3,inHg
